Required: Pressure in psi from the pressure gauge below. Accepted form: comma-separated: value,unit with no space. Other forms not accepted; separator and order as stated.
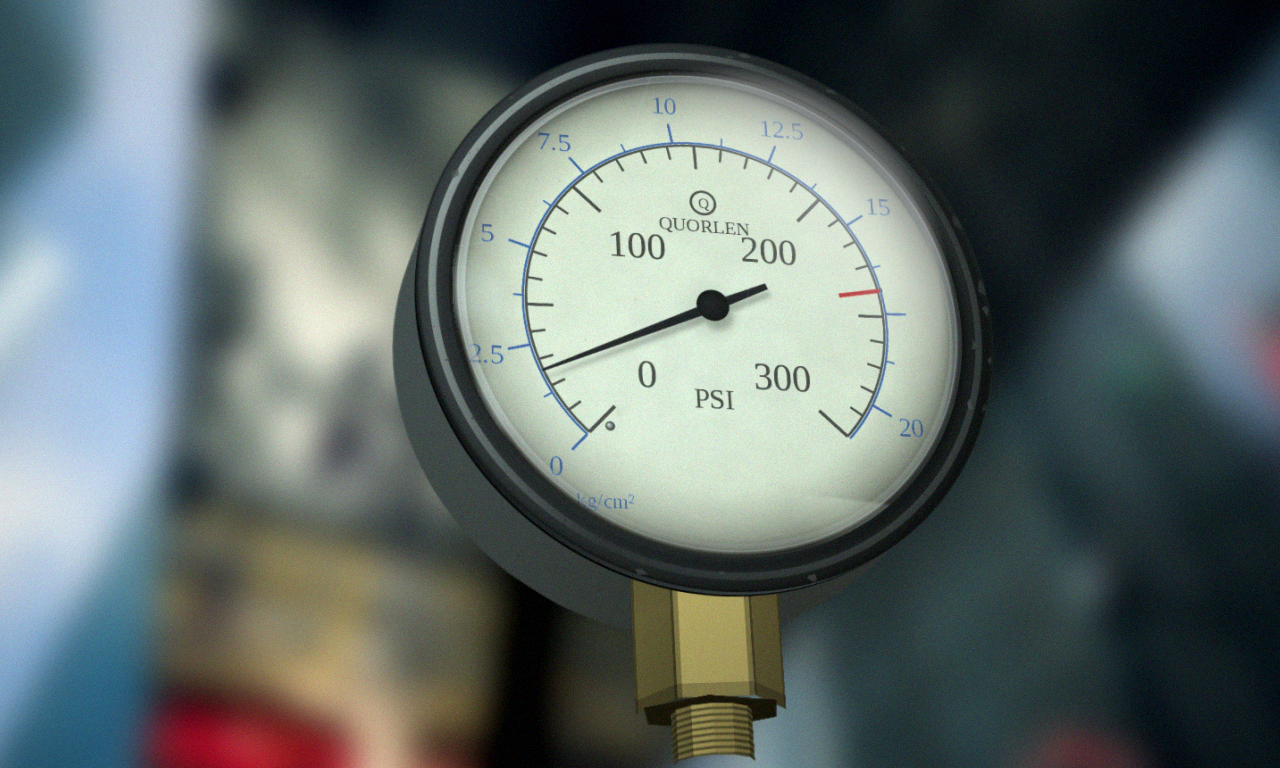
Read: 25,psi
